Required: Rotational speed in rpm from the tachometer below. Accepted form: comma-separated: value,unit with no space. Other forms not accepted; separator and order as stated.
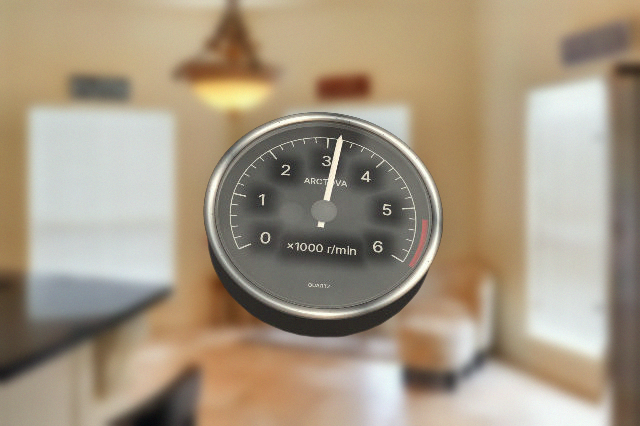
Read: 3200,rpm
